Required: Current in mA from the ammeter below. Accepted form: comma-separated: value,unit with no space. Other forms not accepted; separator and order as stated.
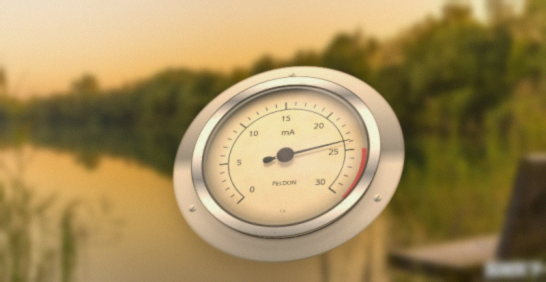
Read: 24,mA
